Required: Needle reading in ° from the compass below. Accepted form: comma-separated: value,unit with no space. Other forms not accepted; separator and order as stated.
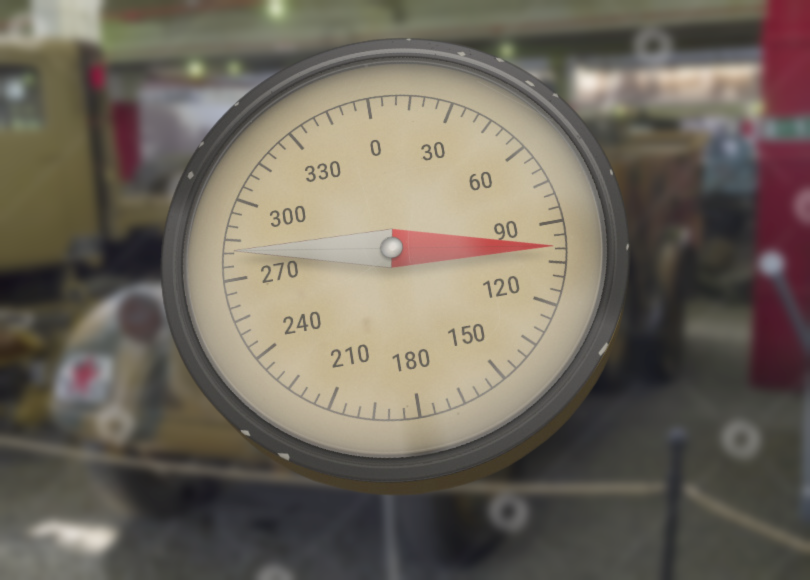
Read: 100,°
